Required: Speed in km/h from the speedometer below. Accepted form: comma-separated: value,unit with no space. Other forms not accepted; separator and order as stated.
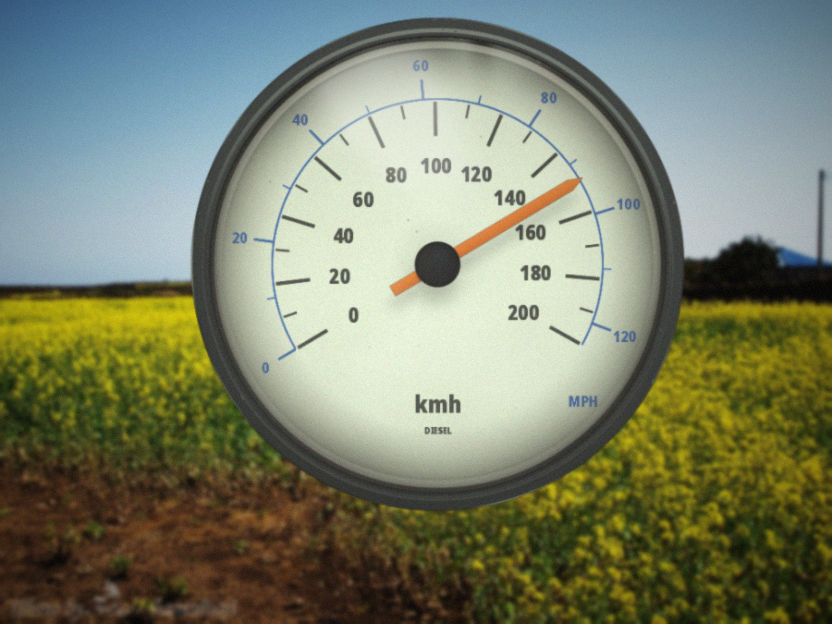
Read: 150,km/h
